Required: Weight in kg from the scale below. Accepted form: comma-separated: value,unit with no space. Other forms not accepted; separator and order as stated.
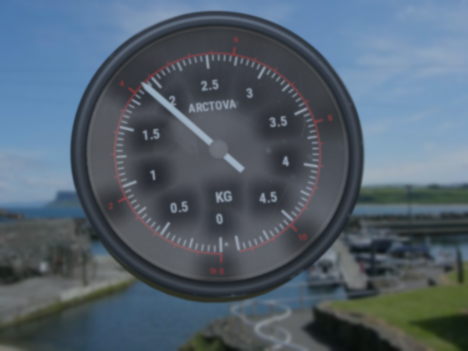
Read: 1.9,kg
